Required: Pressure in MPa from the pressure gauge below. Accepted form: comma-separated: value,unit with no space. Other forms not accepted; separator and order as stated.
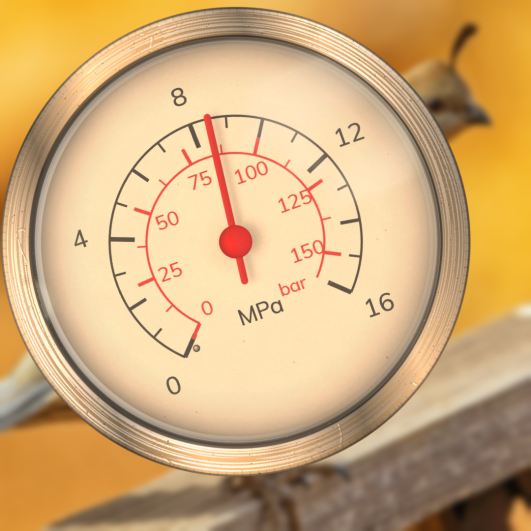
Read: 8.5,MPa
